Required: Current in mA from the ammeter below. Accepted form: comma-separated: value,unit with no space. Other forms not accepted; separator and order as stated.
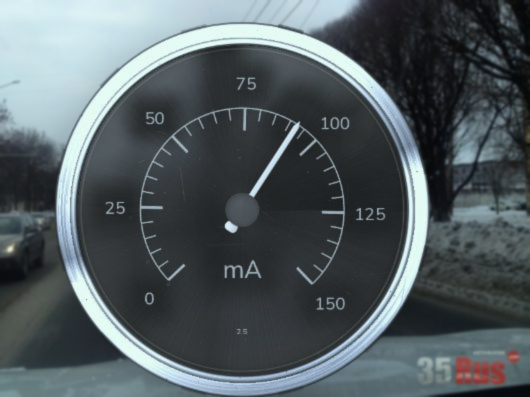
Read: 92.5,mA
